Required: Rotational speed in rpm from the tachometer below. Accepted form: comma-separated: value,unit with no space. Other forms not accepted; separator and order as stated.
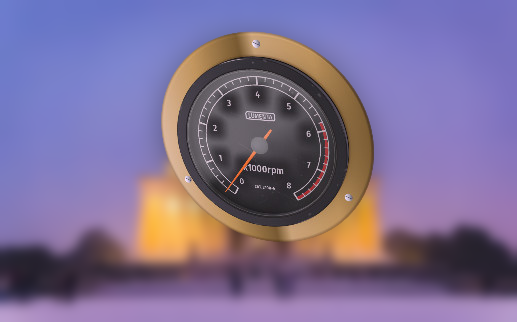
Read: 200,rpm
